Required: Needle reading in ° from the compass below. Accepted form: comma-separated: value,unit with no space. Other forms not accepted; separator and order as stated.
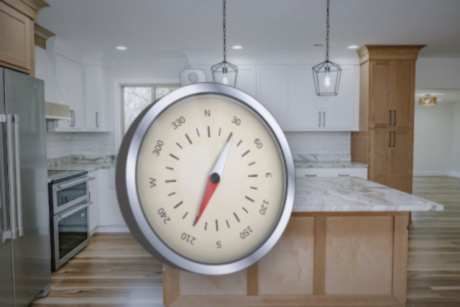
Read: 210,°
